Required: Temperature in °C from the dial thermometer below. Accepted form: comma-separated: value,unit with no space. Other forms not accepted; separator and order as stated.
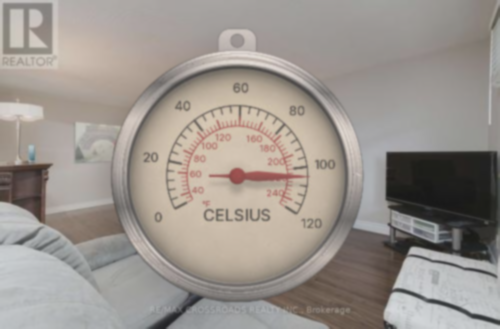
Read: 104,°C
